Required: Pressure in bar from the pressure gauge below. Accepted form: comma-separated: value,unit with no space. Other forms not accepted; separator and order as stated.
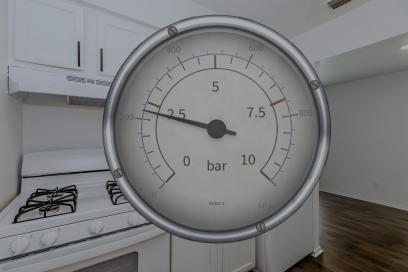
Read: 2.25,bar
